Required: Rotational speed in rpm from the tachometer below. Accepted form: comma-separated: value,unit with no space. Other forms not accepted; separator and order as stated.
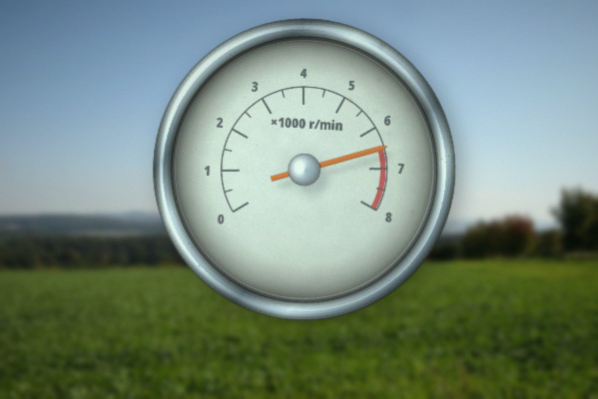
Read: 6500,rpm
